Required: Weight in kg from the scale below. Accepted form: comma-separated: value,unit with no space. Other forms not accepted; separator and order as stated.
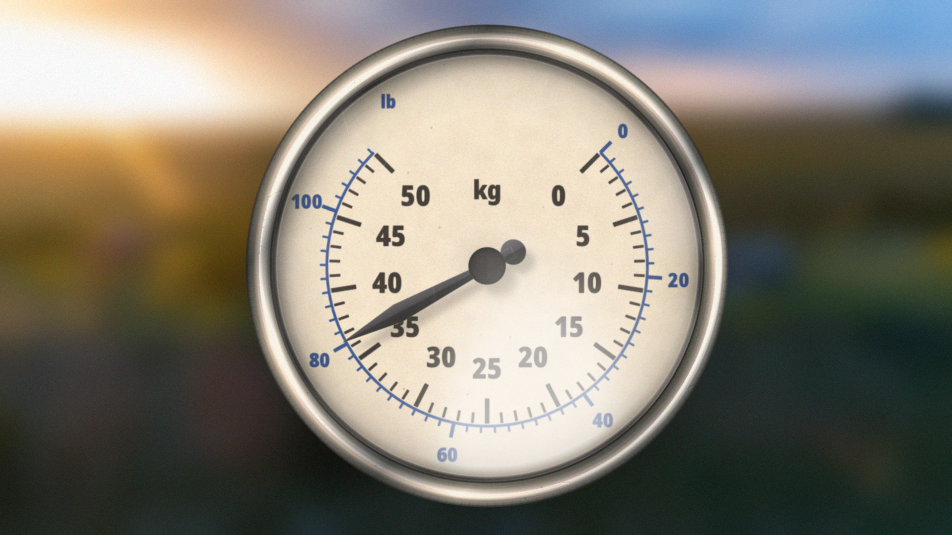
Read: 36.5,kg
